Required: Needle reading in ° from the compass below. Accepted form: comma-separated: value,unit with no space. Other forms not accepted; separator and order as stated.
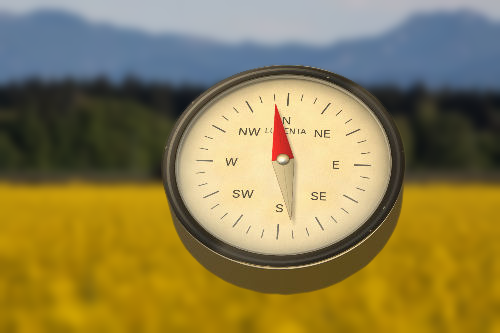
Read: 350,°
